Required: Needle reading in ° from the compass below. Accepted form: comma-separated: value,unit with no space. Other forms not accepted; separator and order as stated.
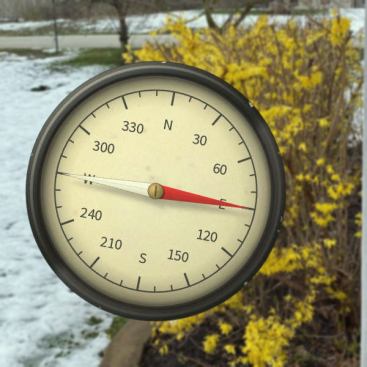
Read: 90,°
